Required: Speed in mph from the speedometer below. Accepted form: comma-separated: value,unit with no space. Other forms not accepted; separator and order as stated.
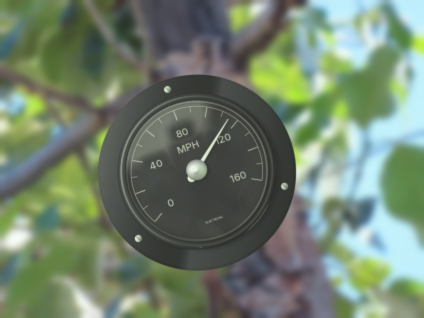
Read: 115,mph
